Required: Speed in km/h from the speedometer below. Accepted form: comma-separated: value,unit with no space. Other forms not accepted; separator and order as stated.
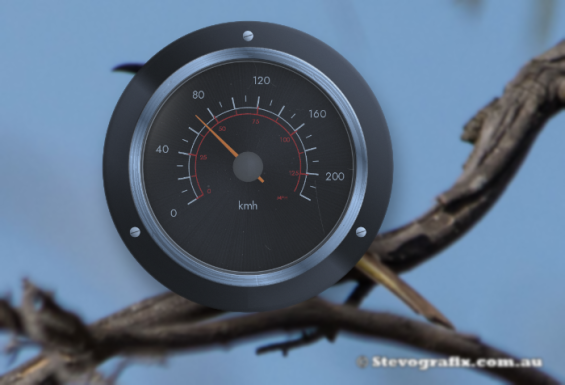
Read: 70,km/h
